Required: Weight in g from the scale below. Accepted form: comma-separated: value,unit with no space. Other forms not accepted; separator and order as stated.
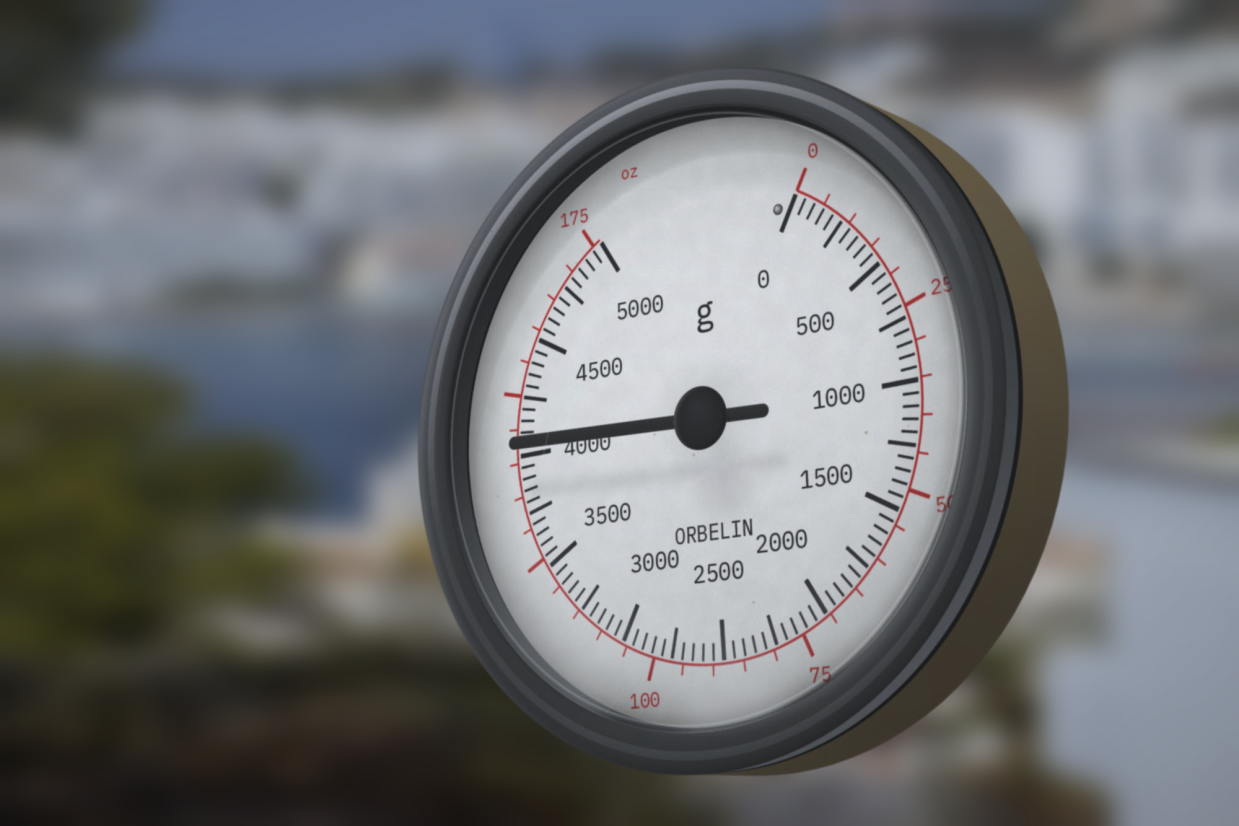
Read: 4050,g
